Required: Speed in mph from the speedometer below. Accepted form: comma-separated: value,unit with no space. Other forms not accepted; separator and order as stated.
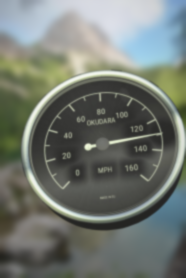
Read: 130,mph
